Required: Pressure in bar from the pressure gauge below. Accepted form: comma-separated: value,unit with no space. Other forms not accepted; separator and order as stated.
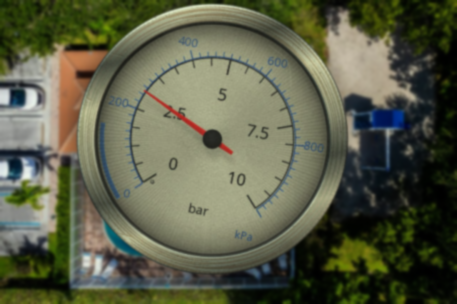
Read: 2.5,bar
